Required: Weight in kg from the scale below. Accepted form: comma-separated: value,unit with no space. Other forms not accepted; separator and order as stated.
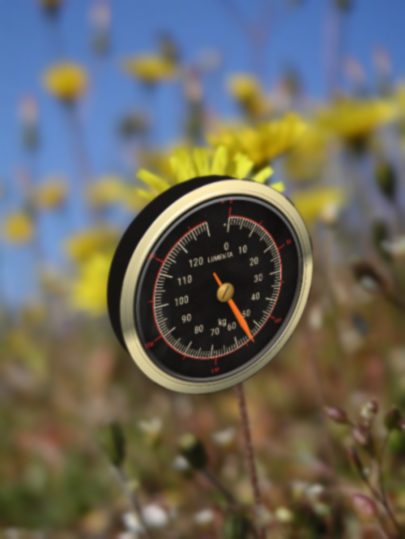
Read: 55,kg
